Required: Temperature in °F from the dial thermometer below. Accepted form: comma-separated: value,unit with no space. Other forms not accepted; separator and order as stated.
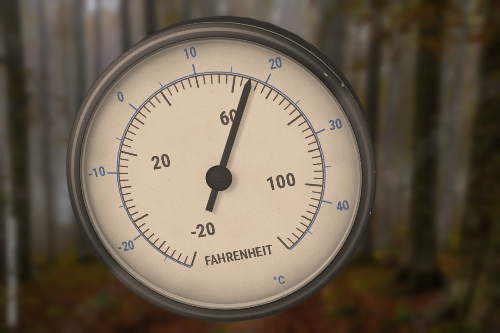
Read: 64,°F
